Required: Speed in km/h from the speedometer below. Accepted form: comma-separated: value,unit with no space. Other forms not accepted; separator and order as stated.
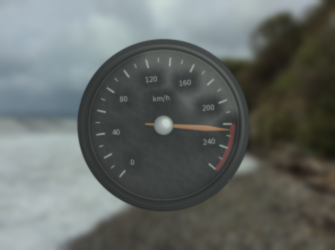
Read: 225,km/h
